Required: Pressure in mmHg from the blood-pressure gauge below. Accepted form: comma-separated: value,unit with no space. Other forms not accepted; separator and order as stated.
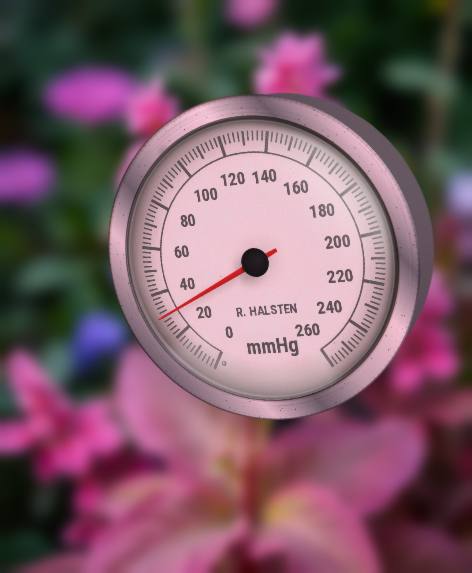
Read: 30,mmHg
